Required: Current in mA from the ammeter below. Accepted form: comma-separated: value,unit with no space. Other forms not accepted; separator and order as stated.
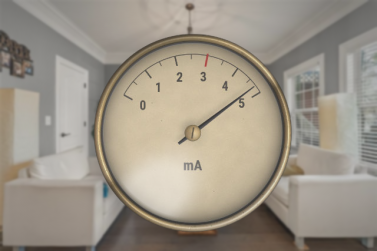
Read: 4.75,mA
